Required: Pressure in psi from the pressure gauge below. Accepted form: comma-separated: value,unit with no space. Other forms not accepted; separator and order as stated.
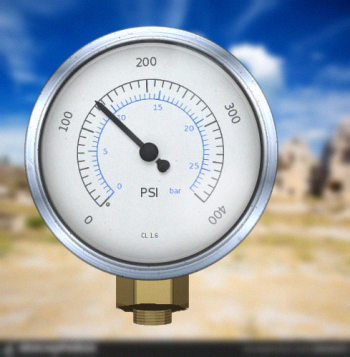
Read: 135,psi
